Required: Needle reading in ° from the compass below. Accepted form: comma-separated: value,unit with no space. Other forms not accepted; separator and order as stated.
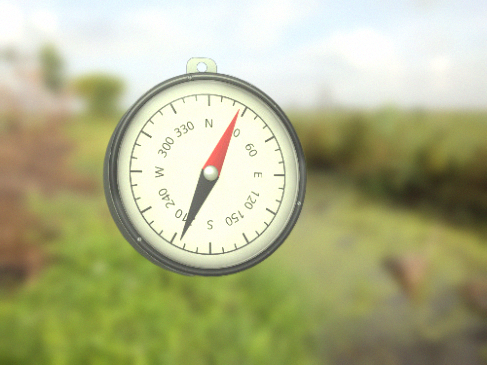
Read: 25,°
